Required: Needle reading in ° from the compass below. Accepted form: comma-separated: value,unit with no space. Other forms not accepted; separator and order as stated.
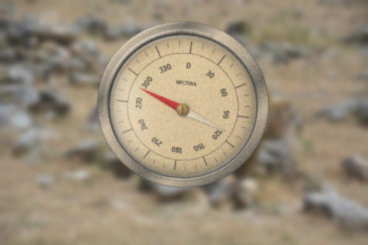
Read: 290,°
